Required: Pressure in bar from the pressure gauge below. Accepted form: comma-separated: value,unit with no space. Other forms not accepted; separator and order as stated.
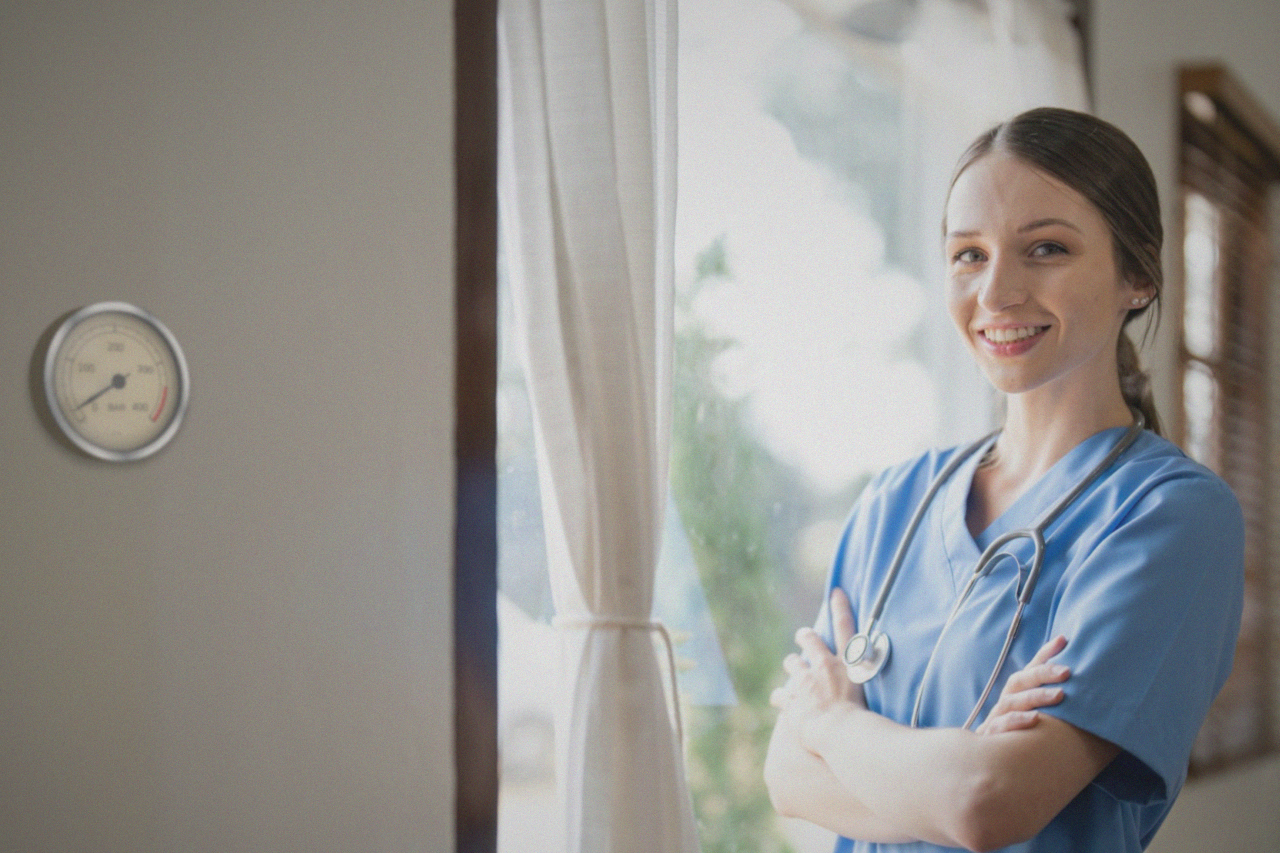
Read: 20,bar
